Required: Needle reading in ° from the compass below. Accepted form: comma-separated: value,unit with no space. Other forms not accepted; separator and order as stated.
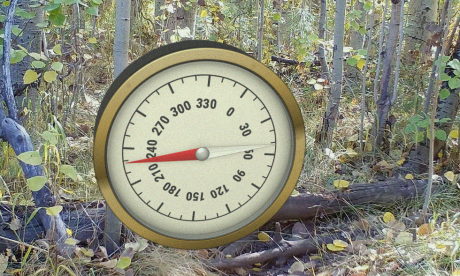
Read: 230,°
